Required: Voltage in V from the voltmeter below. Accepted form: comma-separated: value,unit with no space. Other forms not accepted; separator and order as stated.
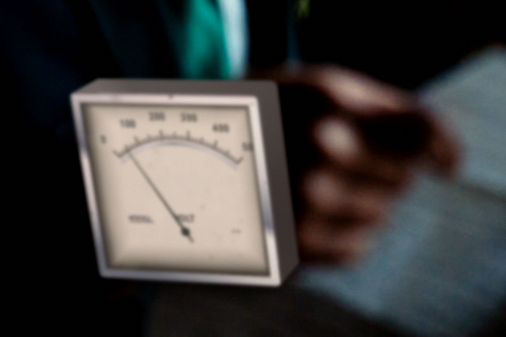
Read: 50,V
